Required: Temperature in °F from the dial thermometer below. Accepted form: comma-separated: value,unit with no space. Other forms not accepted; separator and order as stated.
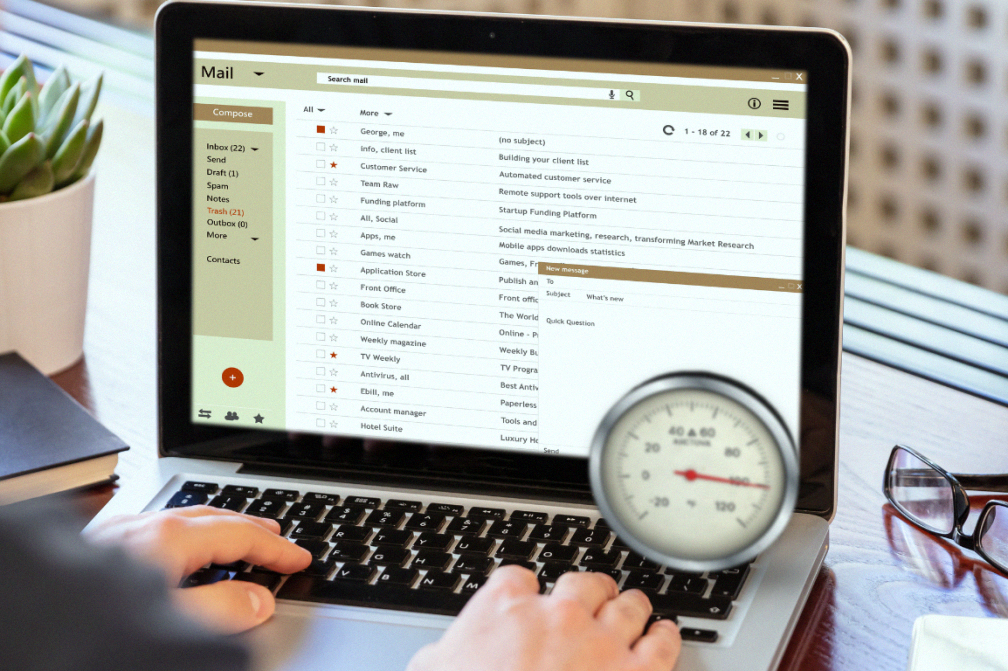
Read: 100,°F
